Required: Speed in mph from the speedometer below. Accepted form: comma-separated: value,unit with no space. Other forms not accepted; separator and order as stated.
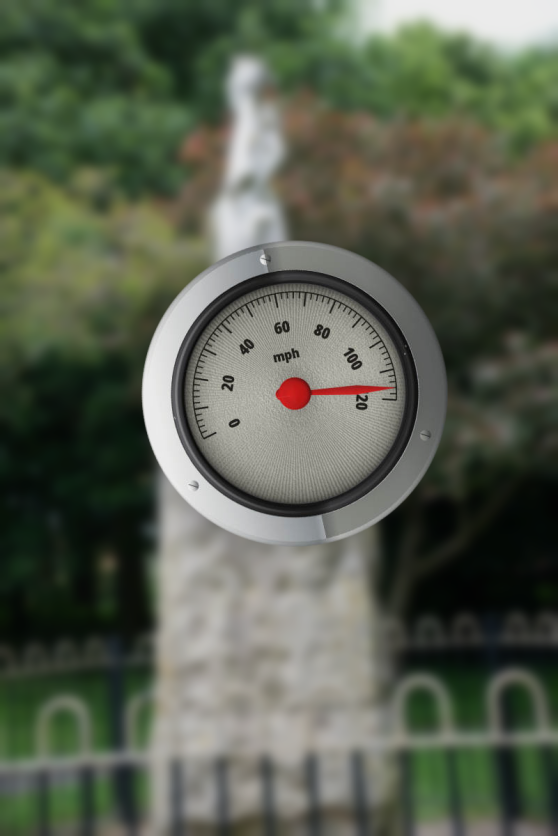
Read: 116,mph
